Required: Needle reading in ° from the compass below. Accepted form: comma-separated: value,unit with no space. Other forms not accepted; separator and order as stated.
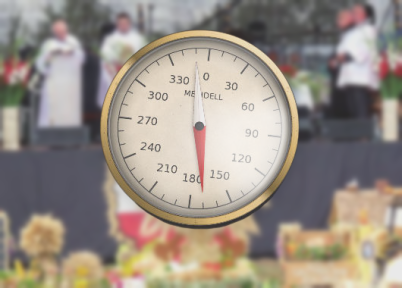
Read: 170,°
